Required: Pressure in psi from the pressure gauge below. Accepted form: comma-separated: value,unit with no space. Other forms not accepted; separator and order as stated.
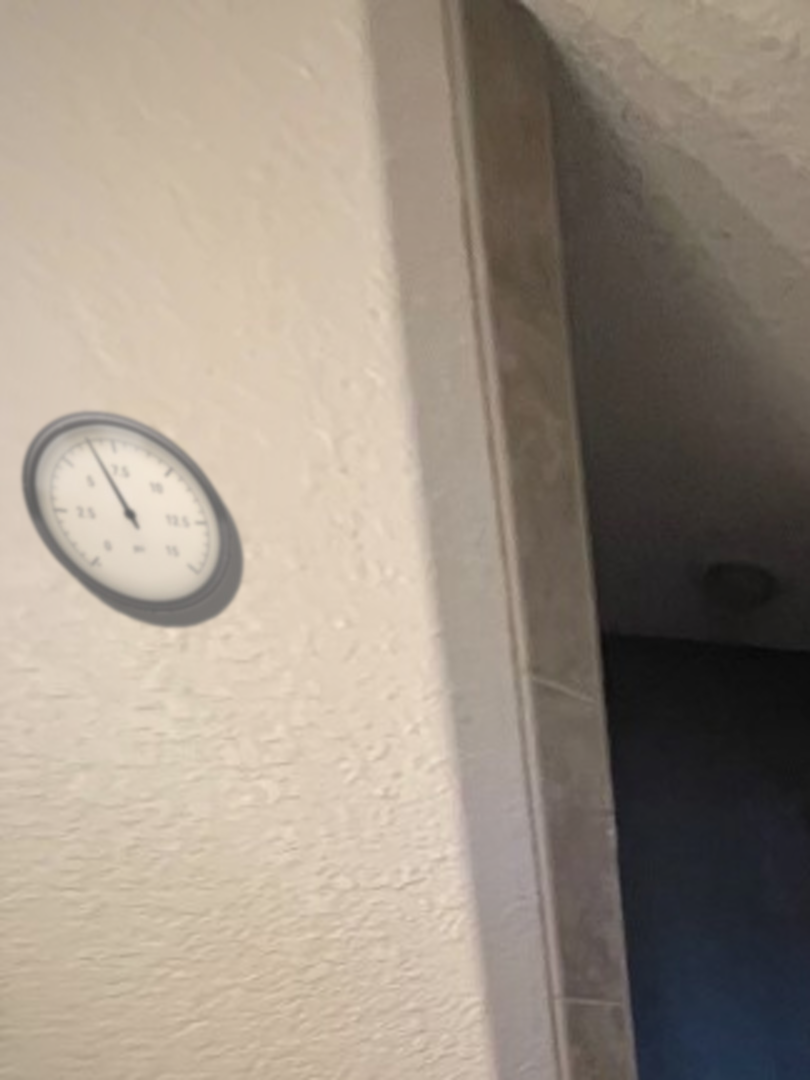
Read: 6.5,psi
